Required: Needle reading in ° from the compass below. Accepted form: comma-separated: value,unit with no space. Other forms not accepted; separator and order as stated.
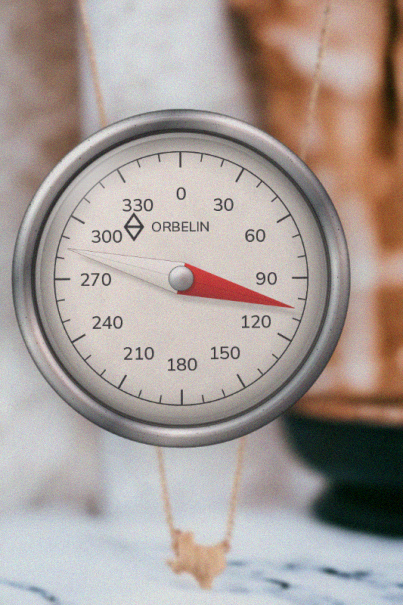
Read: 105,°
